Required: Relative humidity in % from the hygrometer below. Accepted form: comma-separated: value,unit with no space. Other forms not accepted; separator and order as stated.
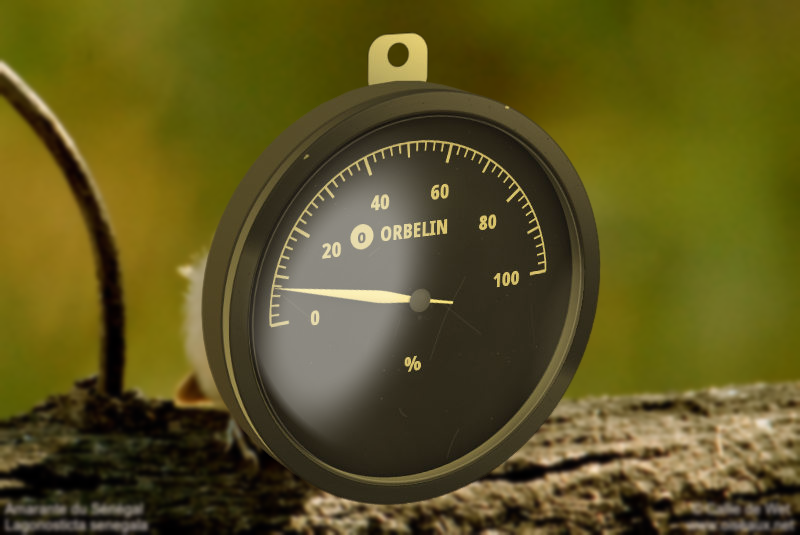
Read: 8,%
